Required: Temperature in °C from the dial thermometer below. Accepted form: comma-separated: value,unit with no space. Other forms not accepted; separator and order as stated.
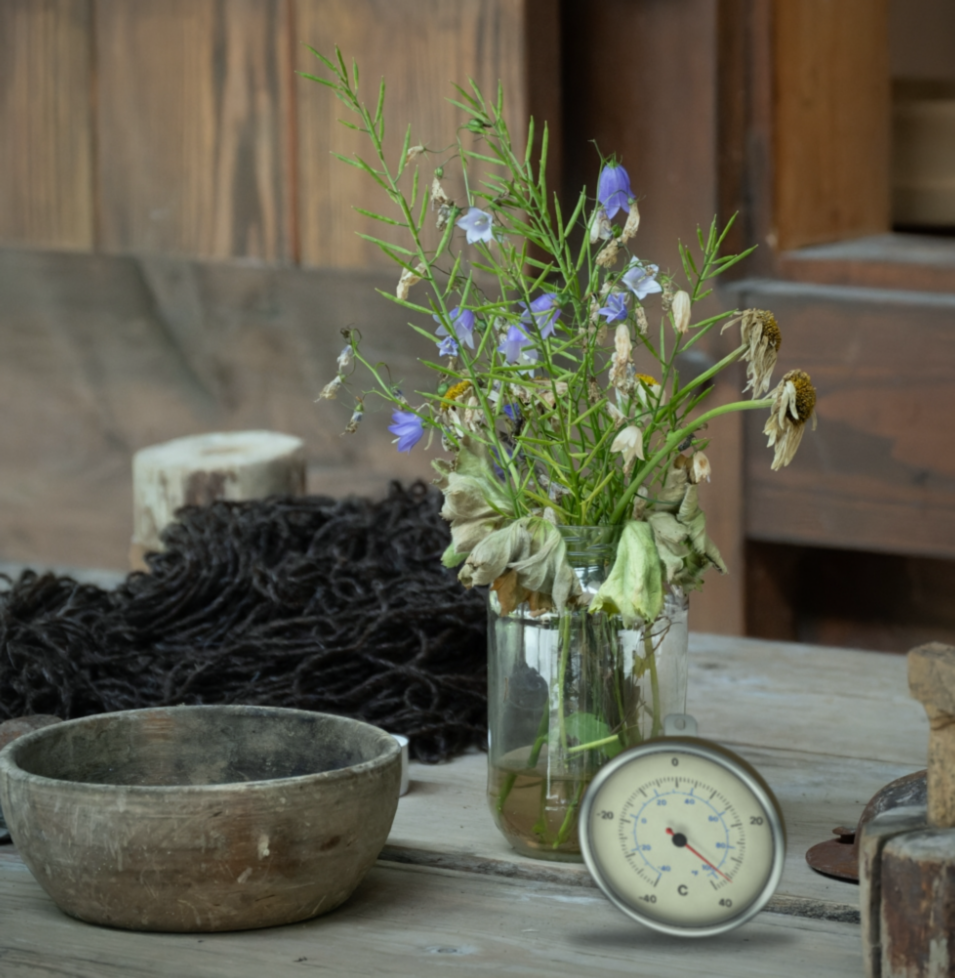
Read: 35,°C
